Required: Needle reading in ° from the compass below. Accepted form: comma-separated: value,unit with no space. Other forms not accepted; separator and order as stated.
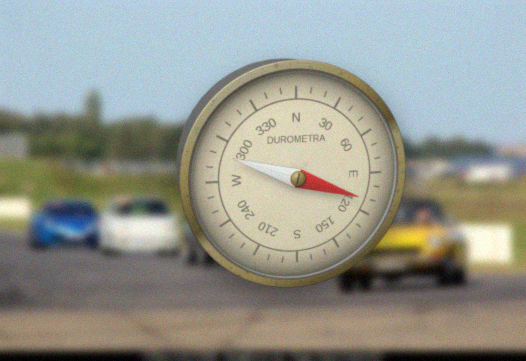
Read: 110,°
